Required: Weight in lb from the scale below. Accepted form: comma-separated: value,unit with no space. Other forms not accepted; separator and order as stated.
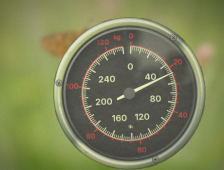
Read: 50,lb
